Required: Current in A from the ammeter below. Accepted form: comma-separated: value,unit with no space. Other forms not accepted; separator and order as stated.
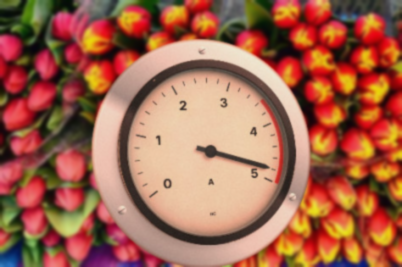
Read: 4.8,A
